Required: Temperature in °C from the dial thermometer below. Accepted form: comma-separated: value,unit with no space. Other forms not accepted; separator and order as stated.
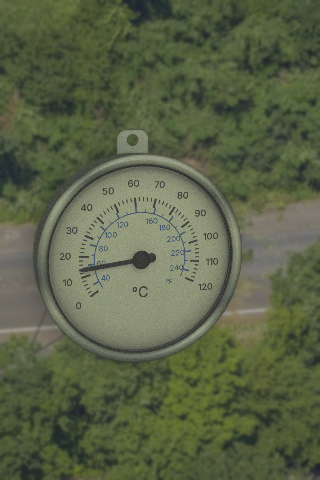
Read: 14,°C
